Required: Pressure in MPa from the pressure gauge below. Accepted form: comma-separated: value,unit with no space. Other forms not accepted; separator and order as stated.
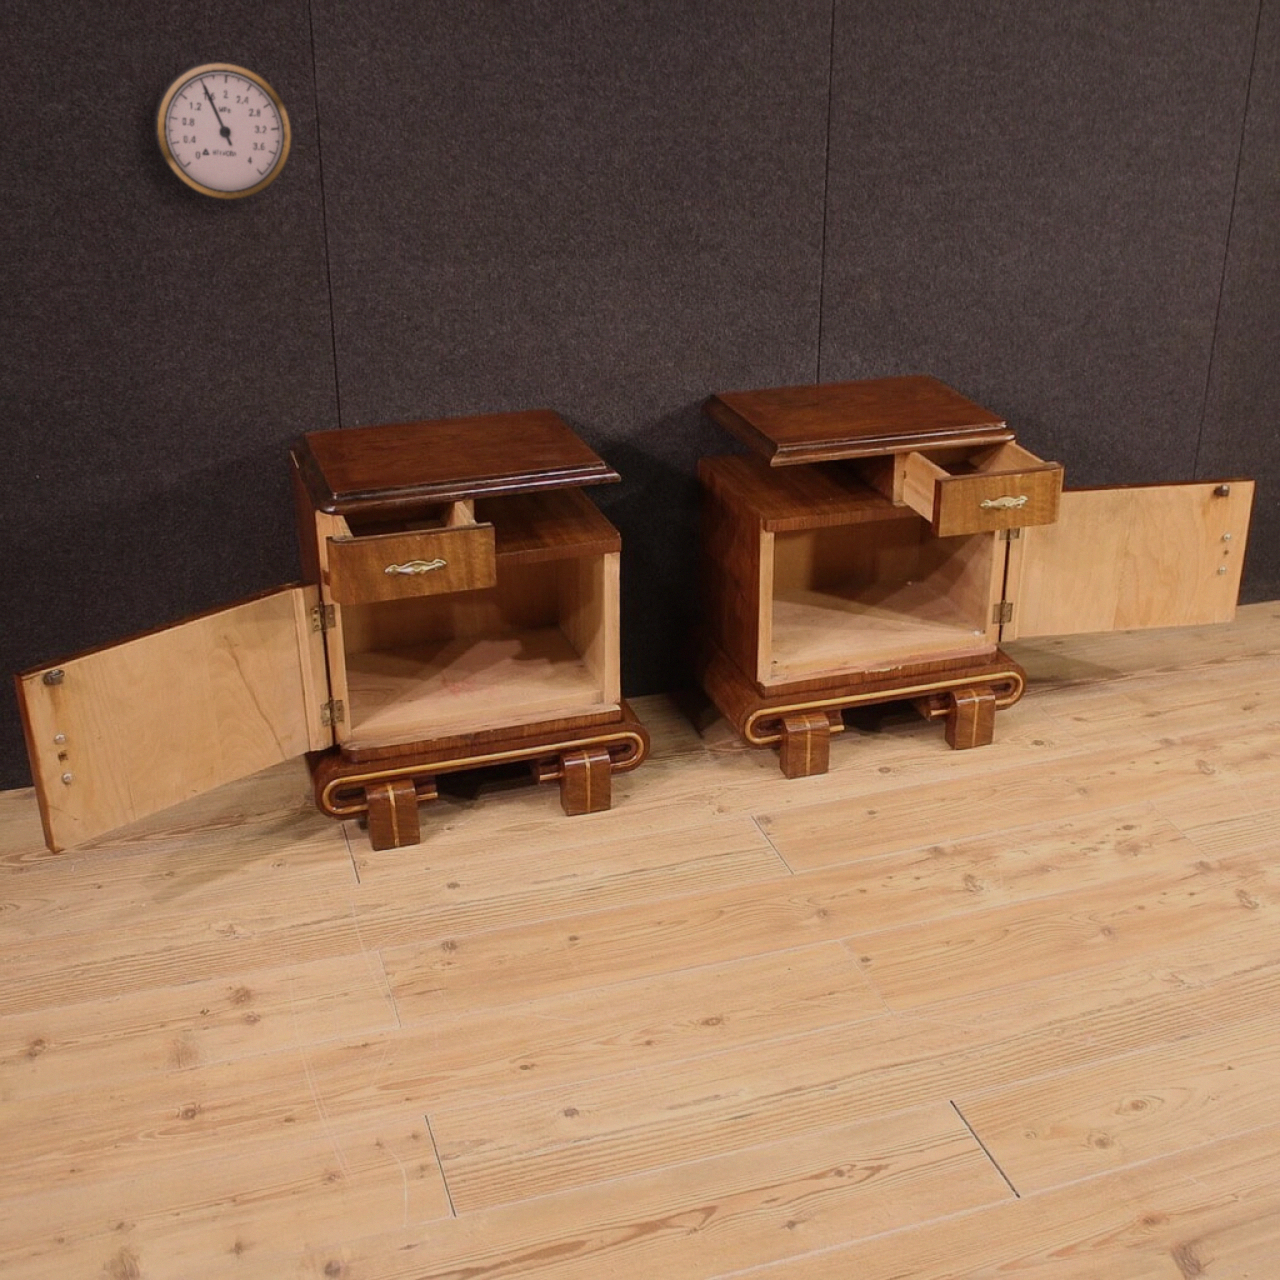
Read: 1.6,MPa
